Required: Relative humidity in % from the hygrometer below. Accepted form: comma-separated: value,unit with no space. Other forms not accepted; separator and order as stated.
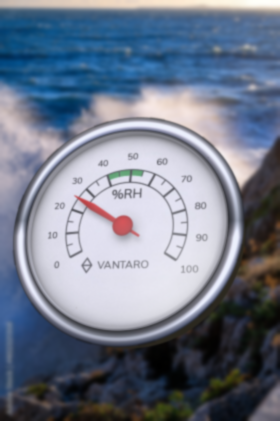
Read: 25,%
